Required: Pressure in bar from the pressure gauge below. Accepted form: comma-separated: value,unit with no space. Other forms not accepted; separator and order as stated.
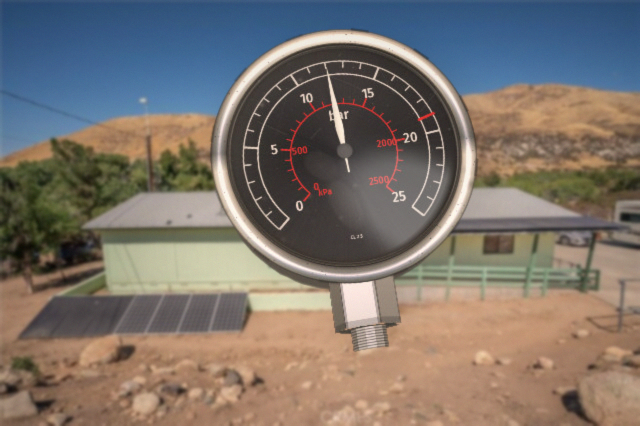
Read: 12,bar
